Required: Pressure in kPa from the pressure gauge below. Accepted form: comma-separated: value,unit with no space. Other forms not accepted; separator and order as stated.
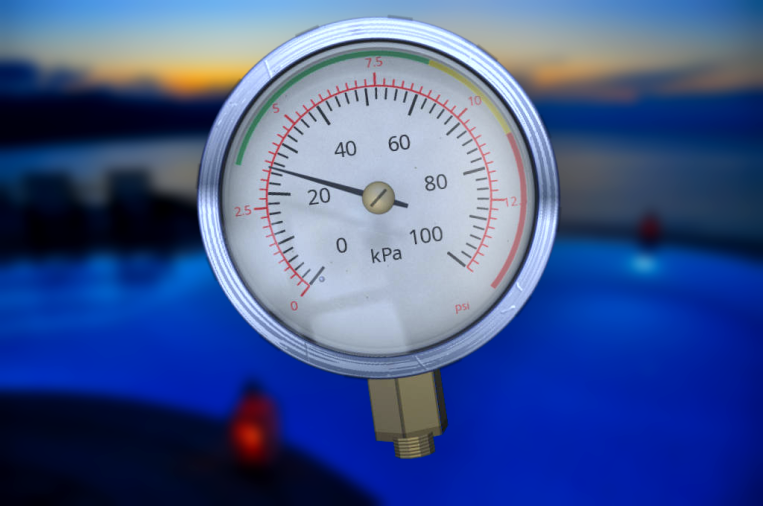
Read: 25,kPa
